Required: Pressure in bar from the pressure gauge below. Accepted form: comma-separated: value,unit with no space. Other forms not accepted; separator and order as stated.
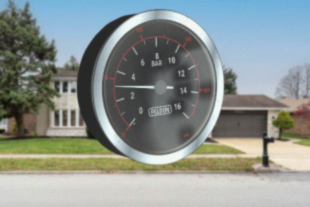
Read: 3,bar
